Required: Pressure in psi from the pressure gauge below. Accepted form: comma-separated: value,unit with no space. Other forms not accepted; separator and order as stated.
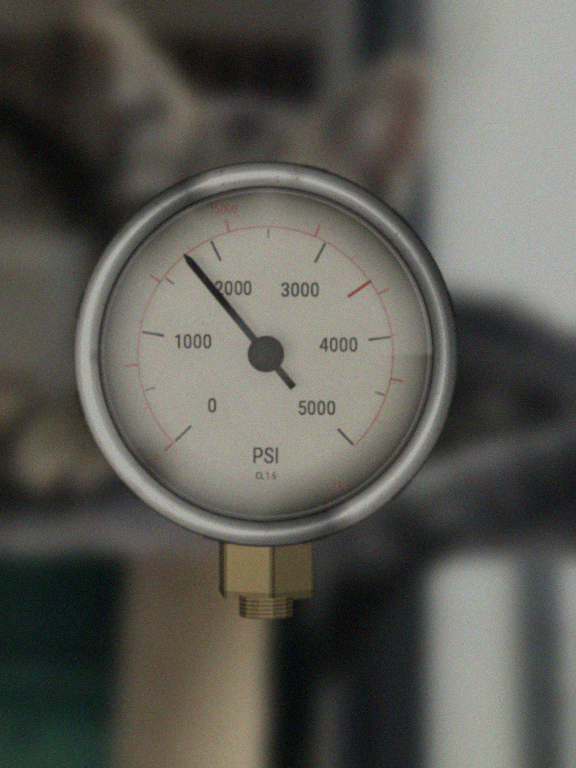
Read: 1750,psi
